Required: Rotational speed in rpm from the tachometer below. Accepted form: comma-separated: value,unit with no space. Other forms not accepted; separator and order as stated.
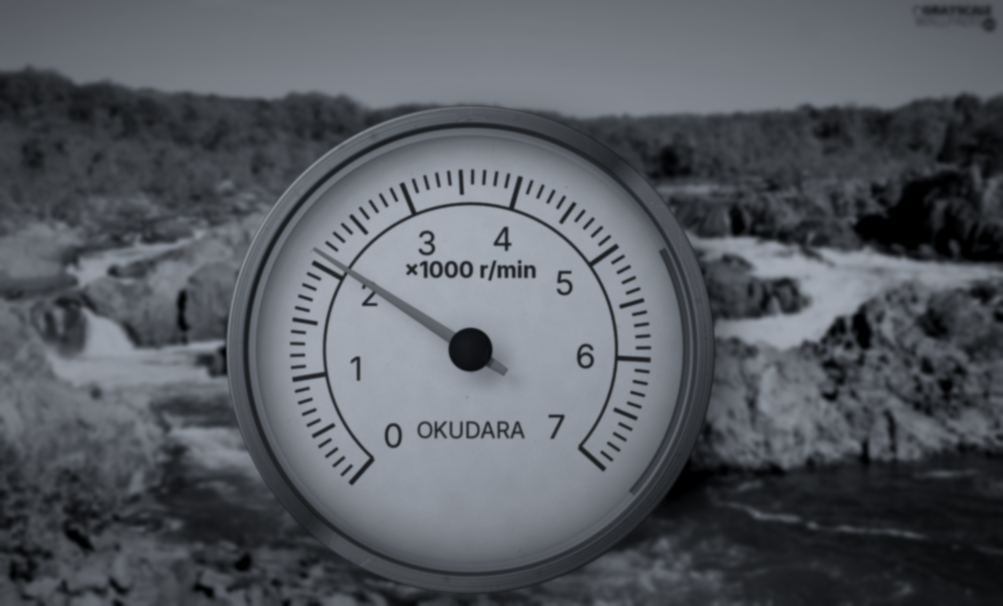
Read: 2100,rpm
